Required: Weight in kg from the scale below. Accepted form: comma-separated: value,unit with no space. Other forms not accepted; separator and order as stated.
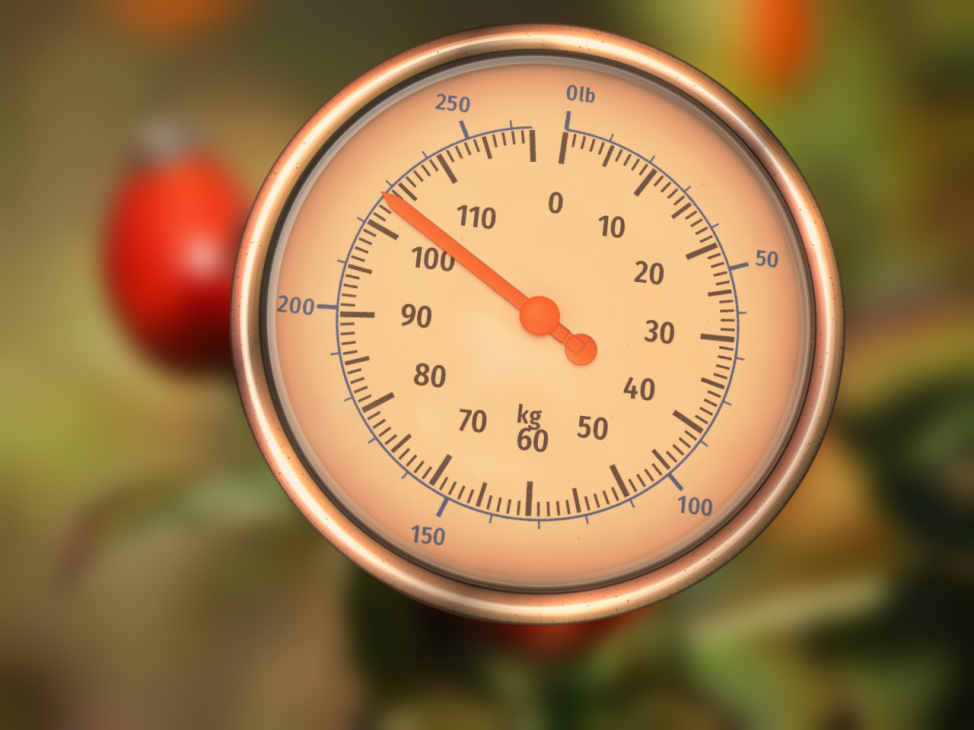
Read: 103,kg
